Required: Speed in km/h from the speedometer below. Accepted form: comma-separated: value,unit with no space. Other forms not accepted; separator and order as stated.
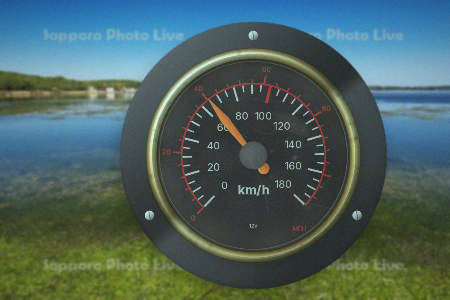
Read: 65,km/h
